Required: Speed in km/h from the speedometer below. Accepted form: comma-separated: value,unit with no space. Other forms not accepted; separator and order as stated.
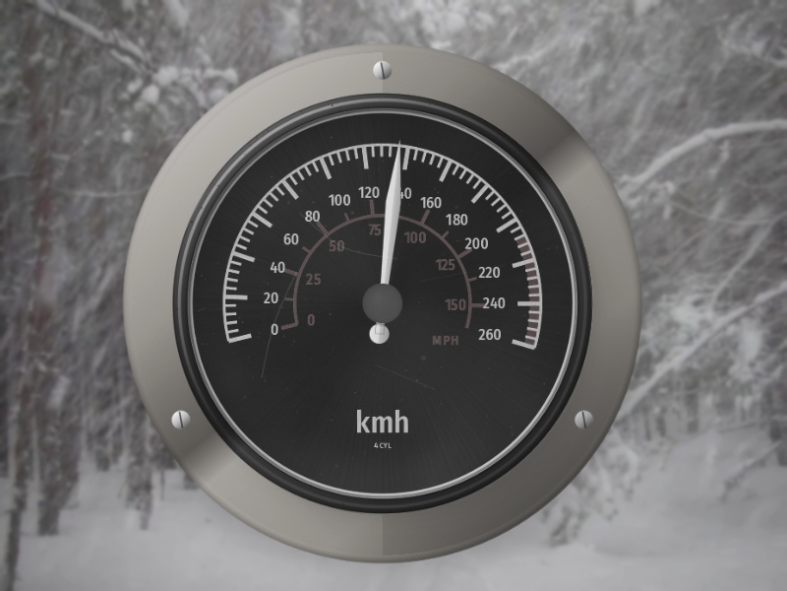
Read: 136,km/h
